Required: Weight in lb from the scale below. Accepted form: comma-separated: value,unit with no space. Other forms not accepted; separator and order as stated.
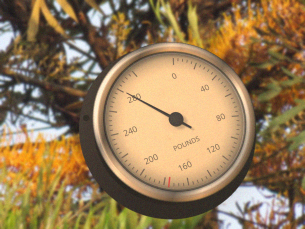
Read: 280,lb
